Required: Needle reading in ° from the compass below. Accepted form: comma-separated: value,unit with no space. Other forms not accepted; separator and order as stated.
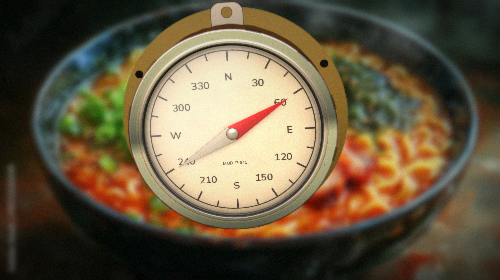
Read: 60,°
